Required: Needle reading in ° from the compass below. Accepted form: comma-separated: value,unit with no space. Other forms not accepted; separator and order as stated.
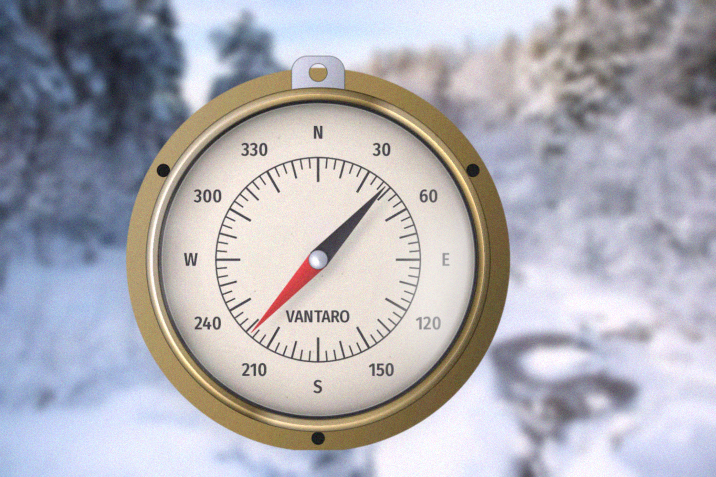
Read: 222.5,°
